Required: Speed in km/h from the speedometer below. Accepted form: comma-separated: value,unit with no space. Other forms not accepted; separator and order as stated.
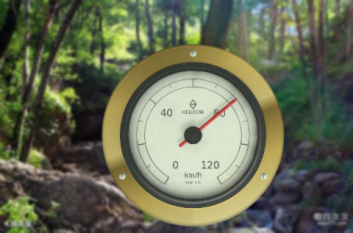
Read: 80,km/h
